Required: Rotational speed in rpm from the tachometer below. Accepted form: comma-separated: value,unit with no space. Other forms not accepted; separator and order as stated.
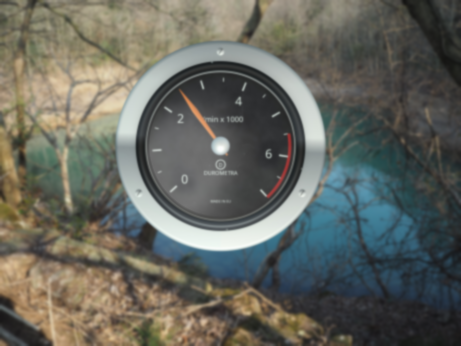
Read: 2500,rpm
